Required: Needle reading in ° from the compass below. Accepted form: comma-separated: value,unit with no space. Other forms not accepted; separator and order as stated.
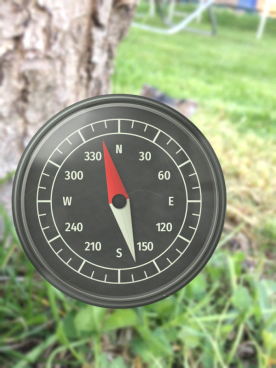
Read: 345,°
